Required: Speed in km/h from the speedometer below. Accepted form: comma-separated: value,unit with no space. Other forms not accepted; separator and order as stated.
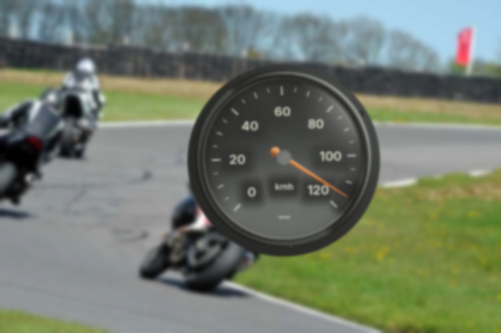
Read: 115,km/h
